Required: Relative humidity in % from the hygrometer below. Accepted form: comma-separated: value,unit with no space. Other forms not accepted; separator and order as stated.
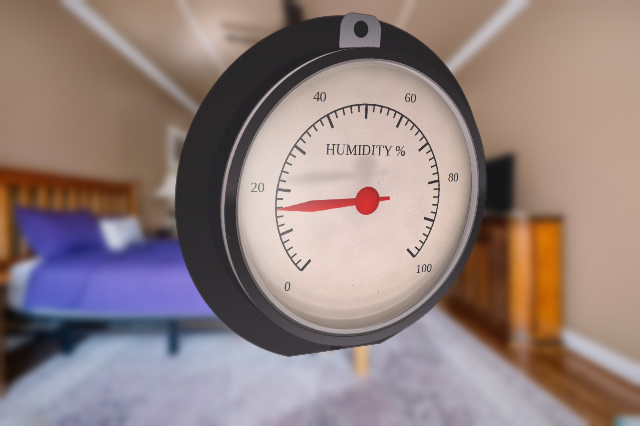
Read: 16,%
